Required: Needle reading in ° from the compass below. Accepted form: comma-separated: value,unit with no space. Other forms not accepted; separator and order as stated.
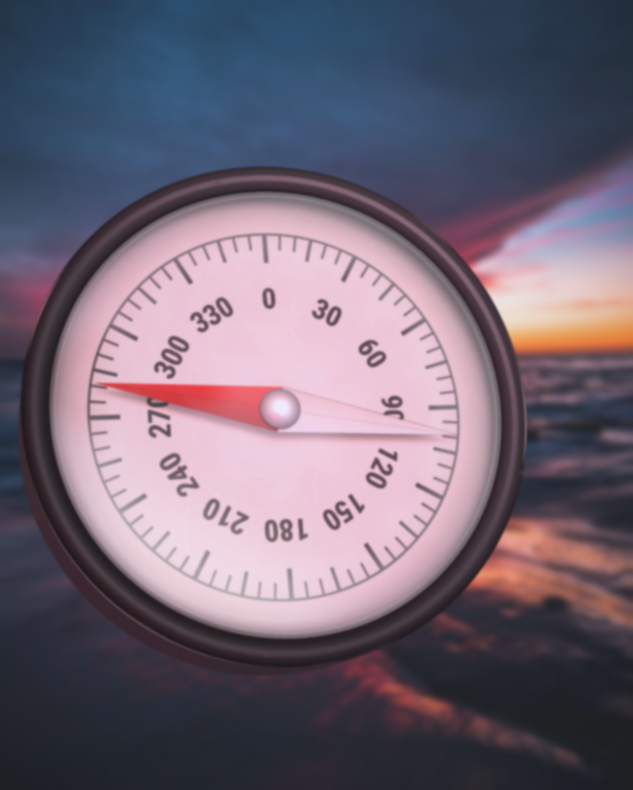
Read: 280,°
